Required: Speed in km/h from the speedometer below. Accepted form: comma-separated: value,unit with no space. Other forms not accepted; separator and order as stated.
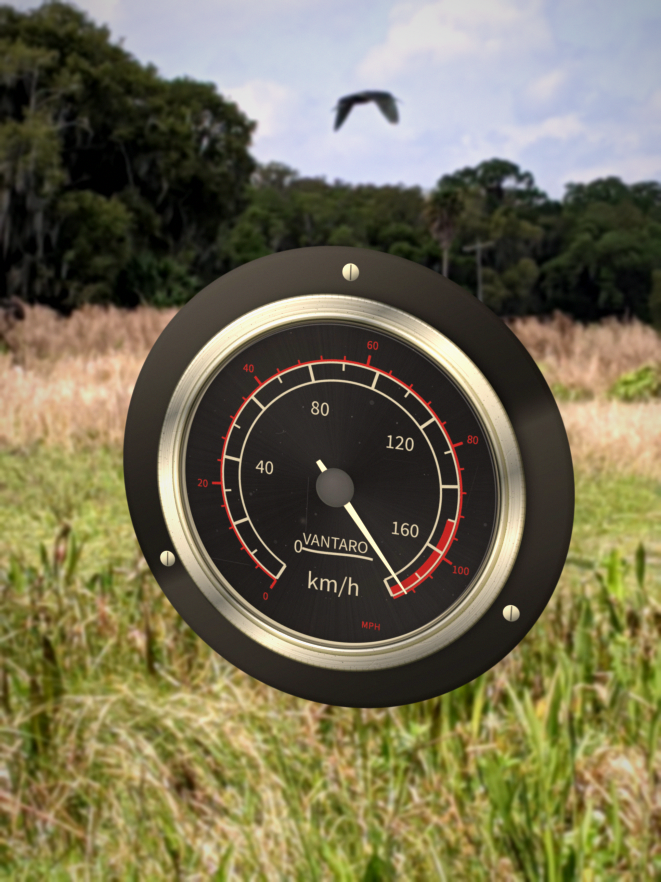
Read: 175,km/h
